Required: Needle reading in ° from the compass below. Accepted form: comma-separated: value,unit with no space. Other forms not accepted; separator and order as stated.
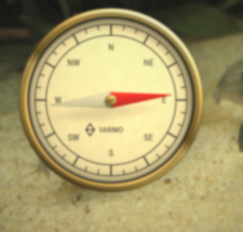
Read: 85,°
